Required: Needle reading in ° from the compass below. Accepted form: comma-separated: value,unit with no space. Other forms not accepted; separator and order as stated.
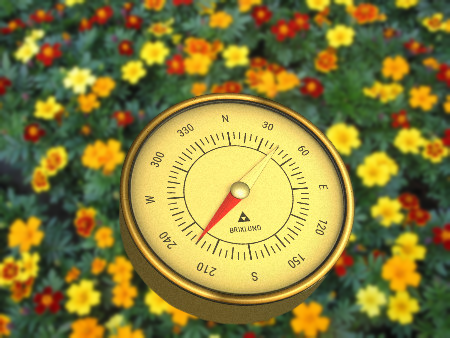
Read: 225,°
